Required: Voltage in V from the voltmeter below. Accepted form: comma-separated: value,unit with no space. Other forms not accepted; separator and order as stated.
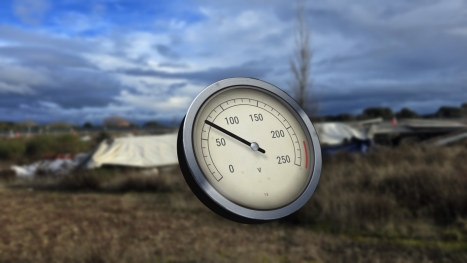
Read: 70,V
